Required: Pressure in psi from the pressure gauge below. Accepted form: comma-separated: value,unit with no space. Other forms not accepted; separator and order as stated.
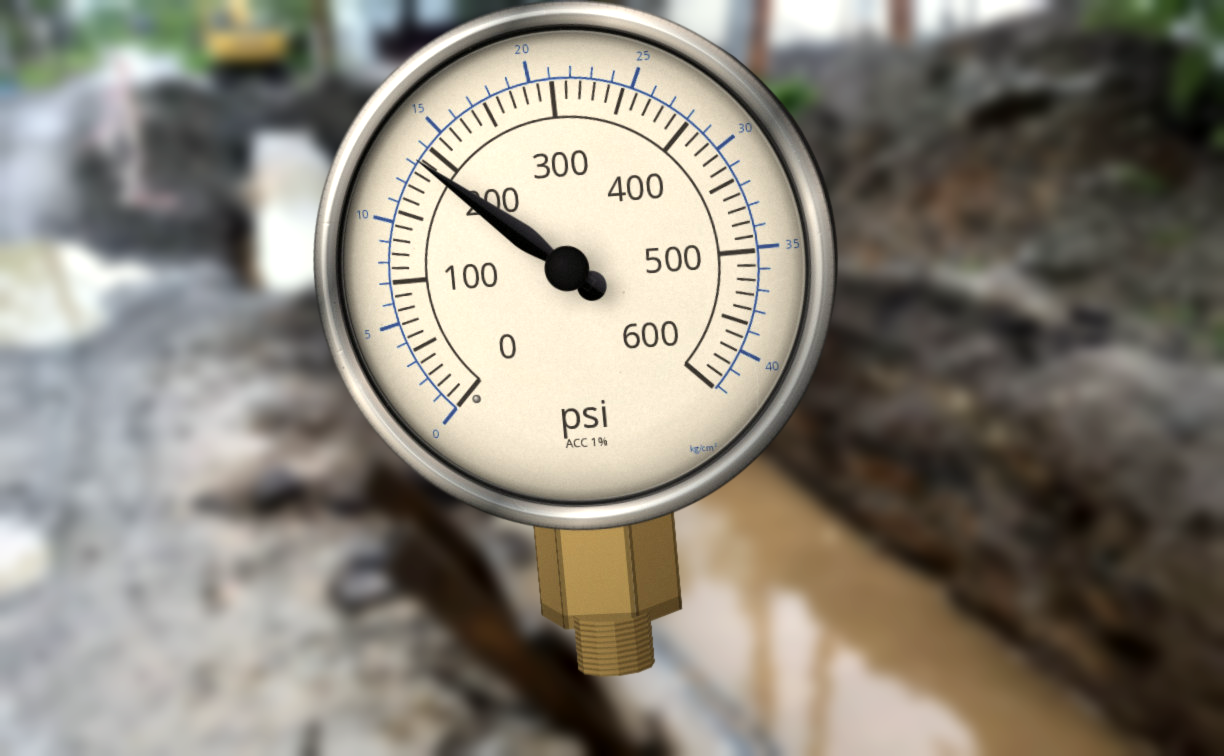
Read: 190,psi
